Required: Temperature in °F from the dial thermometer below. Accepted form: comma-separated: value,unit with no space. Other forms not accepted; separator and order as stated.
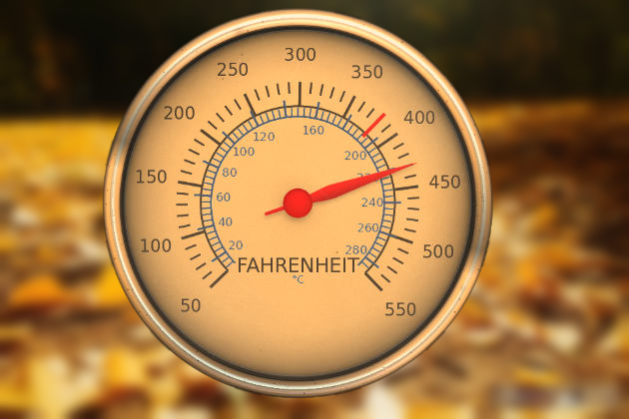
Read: 430,°F
